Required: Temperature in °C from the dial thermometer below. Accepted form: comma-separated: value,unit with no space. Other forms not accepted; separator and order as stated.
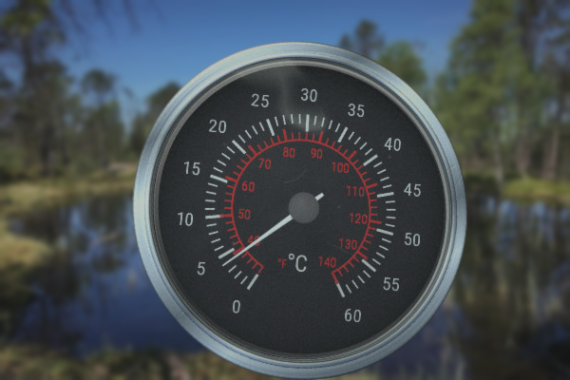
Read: 4,°C
